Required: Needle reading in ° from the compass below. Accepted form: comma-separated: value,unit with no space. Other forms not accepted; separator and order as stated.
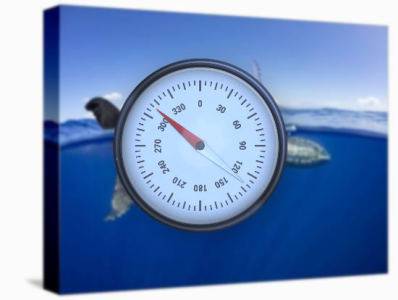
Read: 310,°
